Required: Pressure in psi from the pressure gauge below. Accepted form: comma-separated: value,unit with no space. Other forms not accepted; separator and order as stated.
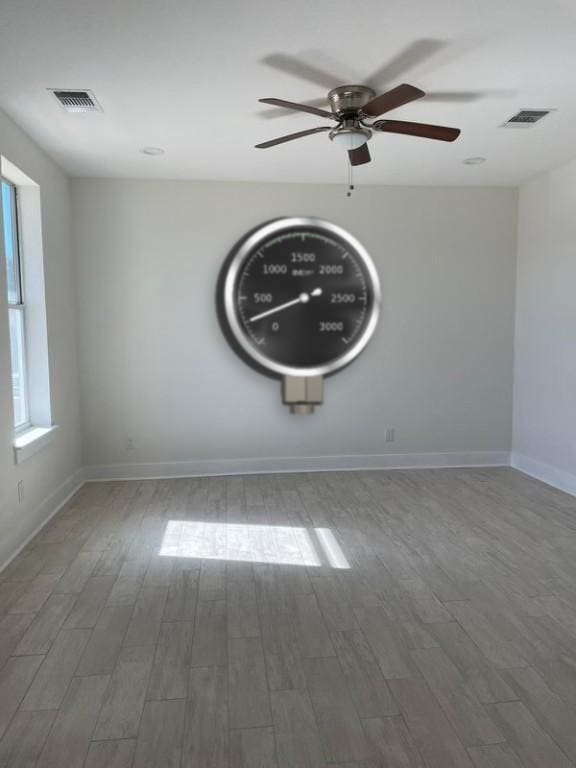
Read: 250,psi
